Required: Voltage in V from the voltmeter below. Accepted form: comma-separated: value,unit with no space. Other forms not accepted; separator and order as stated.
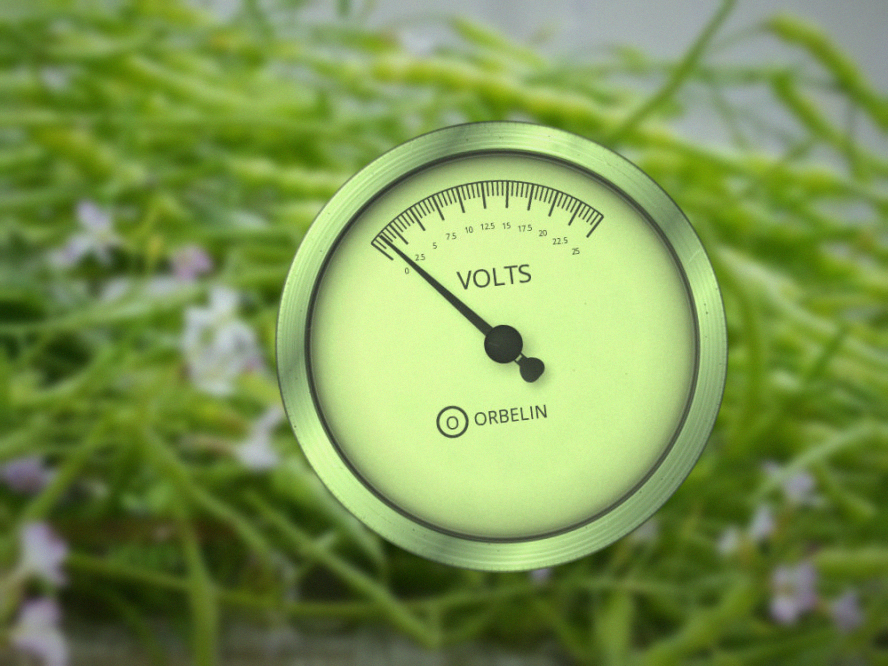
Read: 1,V
